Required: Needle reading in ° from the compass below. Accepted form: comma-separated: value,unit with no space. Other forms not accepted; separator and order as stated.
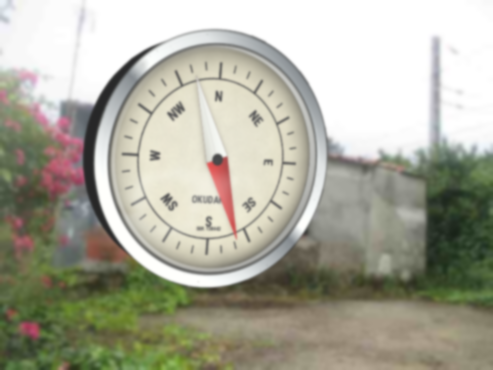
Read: 160,°
